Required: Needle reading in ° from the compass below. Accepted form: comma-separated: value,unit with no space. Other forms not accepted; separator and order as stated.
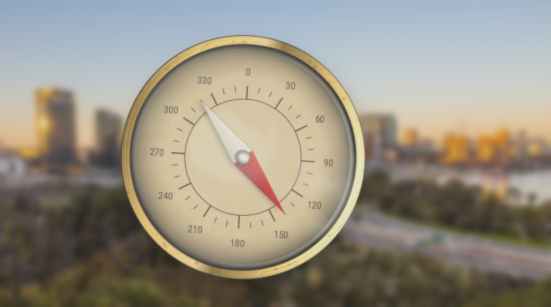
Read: 140,°
